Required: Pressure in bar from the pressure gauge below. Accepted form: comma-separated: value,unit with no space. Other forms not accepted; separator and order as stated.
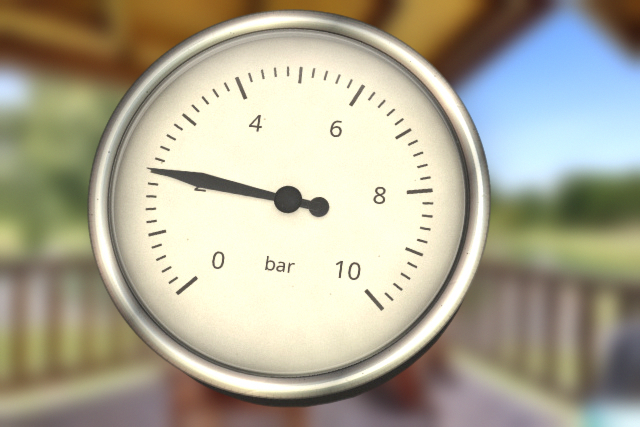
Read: 2,bar
